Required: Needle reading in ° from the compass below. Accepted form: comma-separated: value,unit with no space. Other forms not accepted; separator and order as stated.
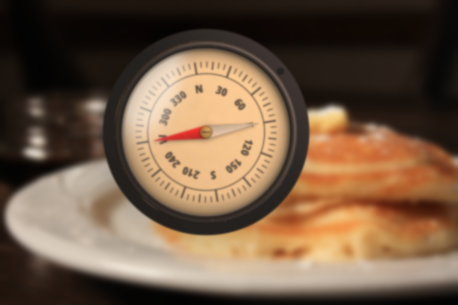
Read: 270,°
